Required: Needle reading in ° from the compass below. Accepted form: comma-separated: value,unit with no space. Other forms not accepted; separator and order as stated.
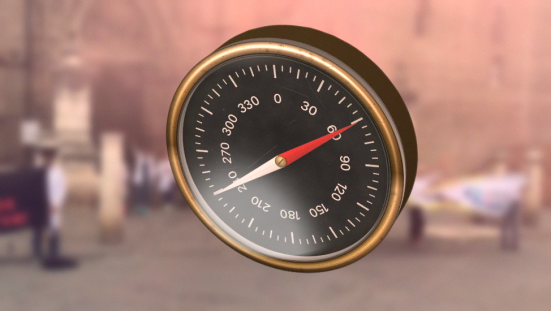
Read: 60,°
